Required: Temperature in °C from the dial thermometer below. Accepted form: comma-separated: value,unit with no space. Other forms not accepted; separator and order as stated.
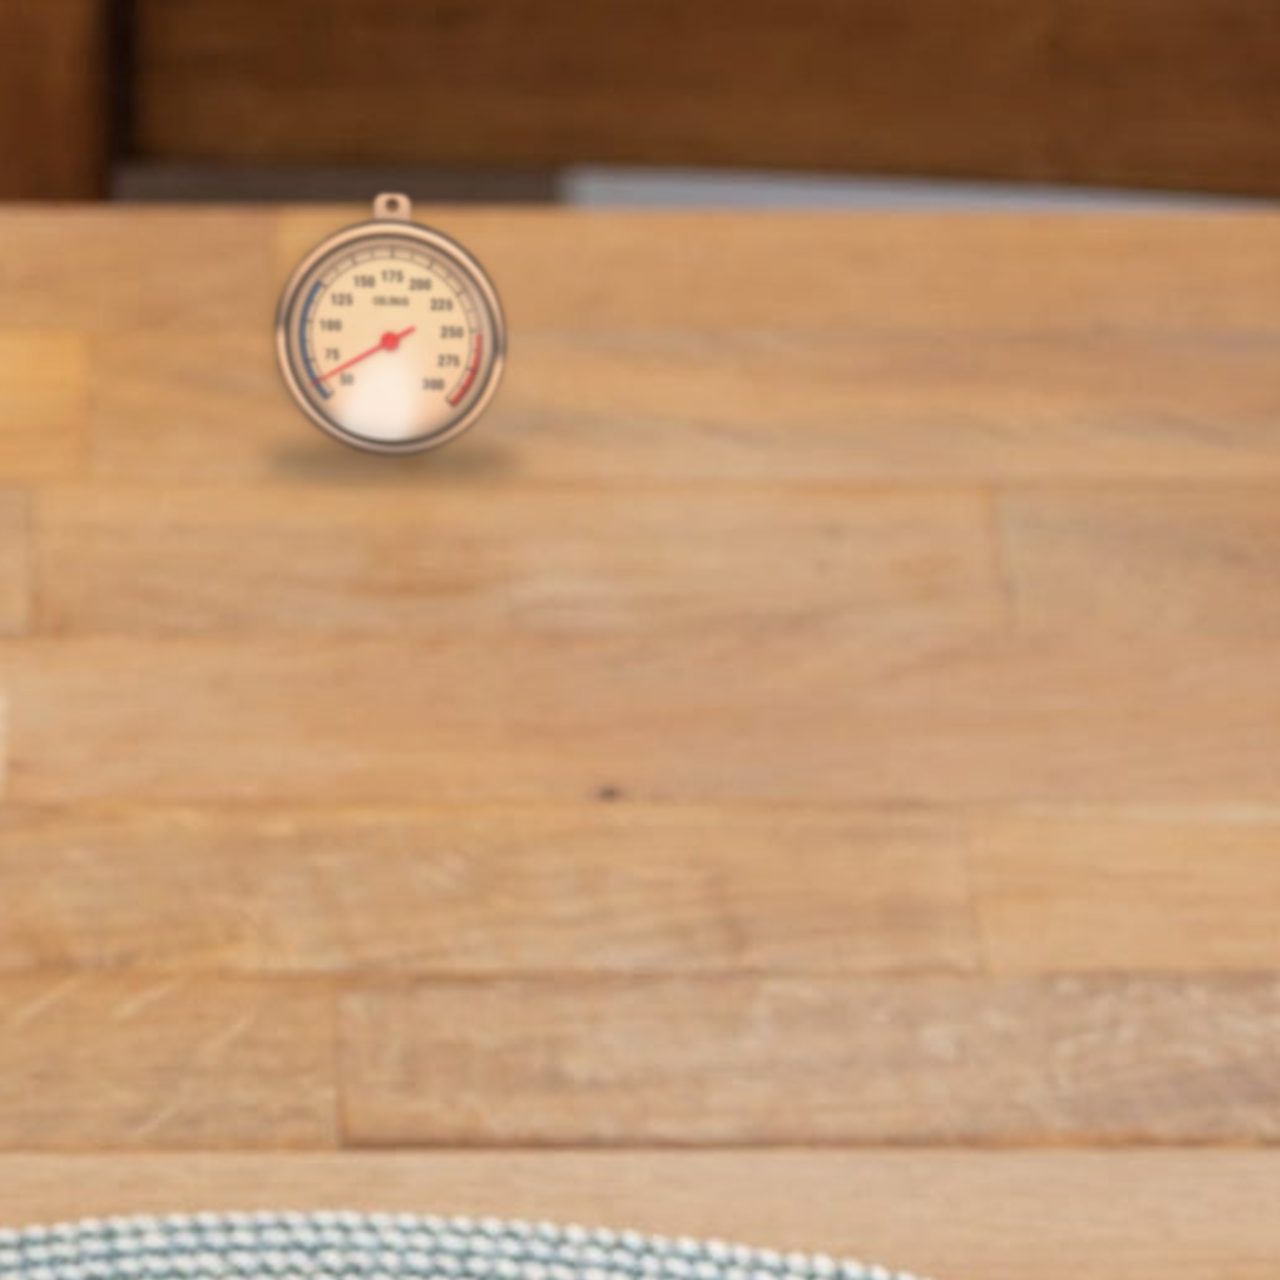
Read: 62.5,°C
